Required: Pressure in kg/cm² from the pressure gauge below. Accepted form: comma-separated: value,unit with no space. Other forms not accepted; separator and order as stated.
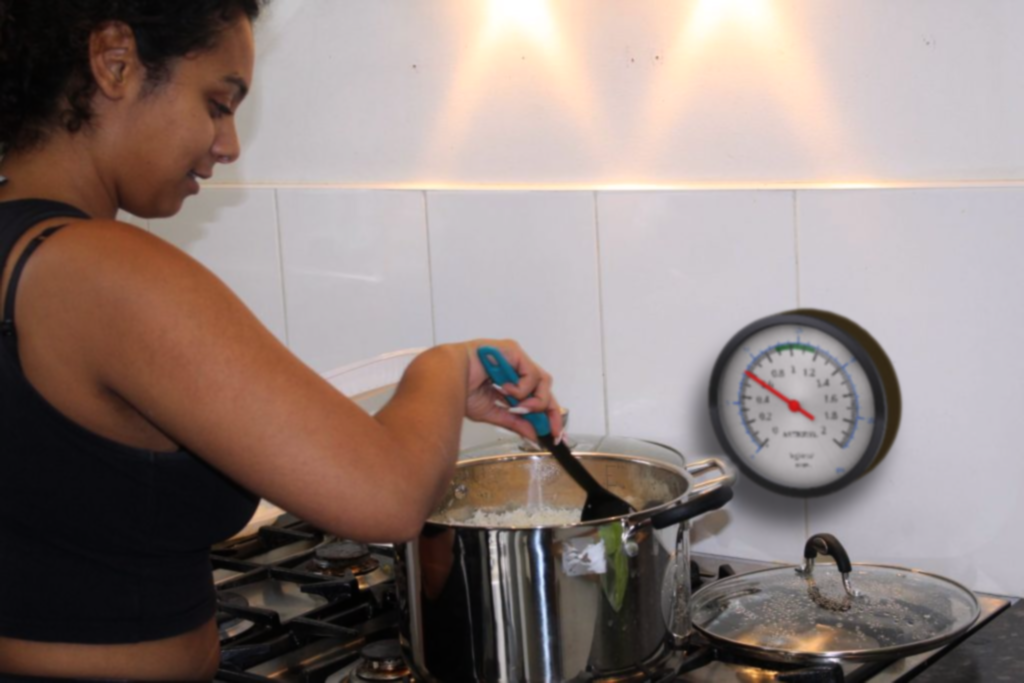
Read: 0.6,kg/cm²
